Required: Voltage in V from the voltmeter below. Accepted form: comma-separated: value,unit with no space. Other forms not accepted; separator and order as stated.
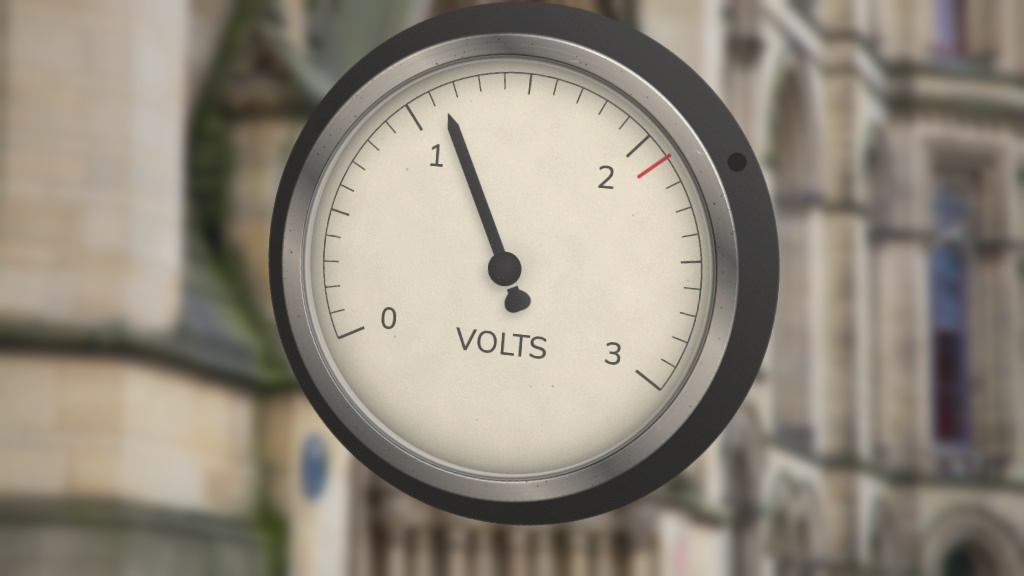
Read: 1.15,V
